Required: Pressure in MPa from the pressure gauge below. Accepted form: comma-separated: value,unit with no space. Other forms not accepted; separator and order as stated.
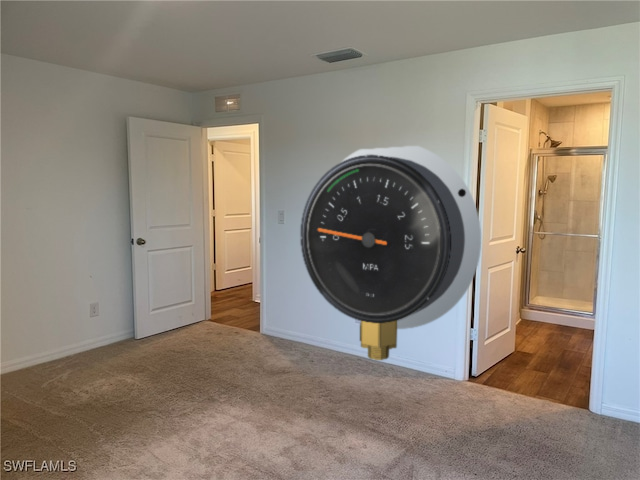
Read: 0.1,MPa
